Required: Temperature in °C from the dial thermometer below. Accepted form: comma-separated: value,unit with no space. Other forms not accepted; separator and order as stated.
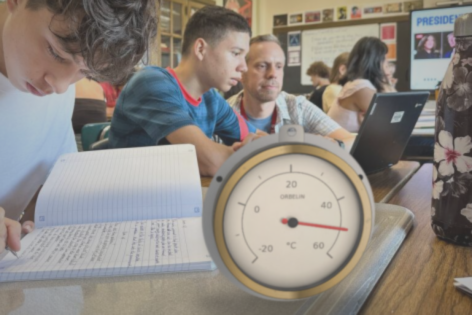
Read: 50,°C
